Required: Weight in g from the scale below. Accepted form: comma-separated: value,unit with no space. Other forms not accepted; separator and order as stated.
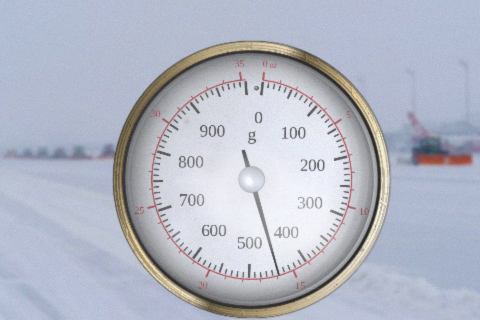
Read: 450,g
